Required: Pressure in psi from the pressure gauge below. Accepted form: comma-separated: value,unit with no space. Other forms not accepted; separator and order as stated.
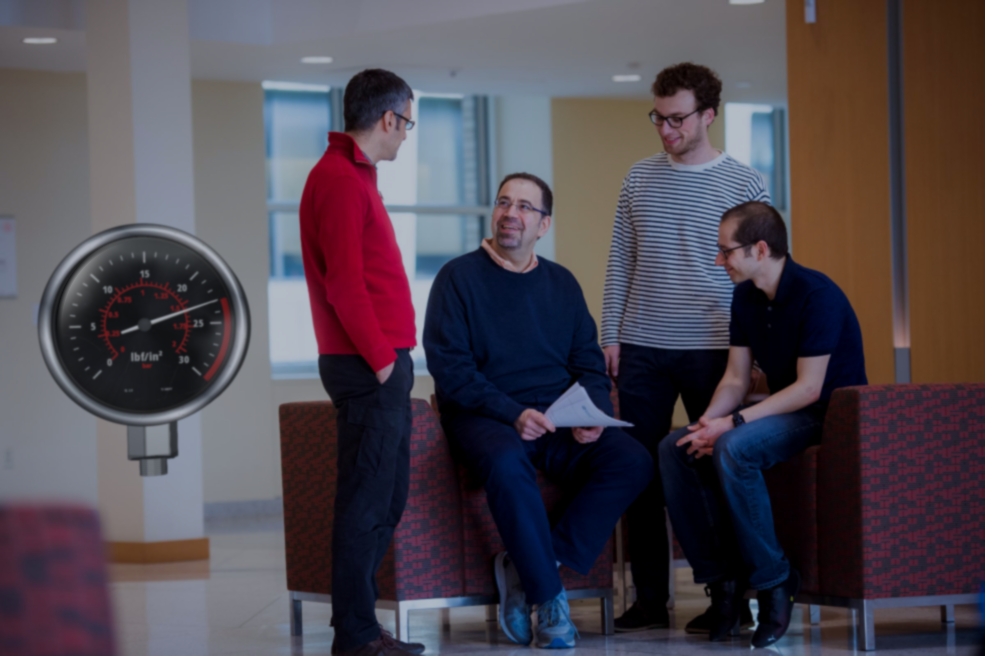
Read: 23,psi
